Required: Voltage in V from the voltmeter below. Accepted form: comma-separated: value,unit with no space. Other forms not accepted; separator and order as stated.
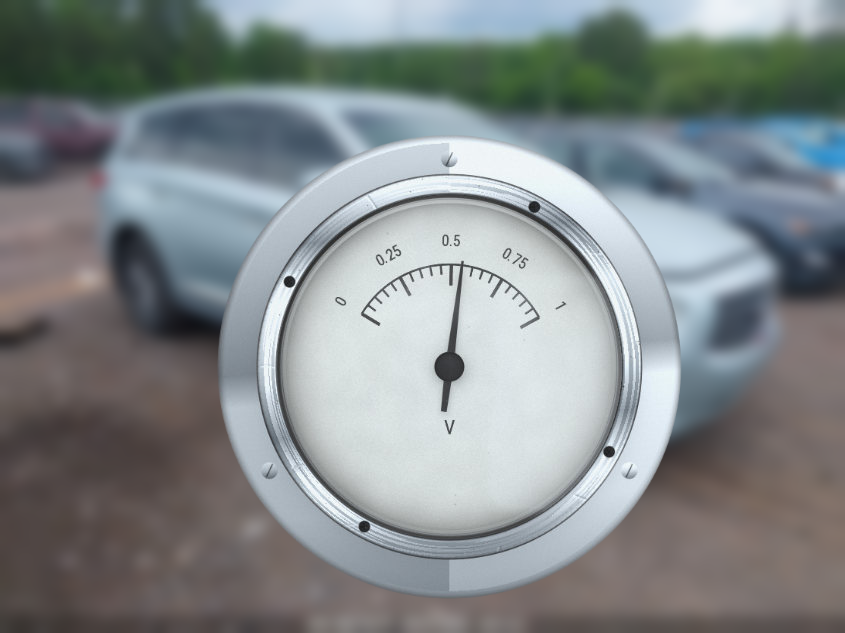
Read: 0.55,V
